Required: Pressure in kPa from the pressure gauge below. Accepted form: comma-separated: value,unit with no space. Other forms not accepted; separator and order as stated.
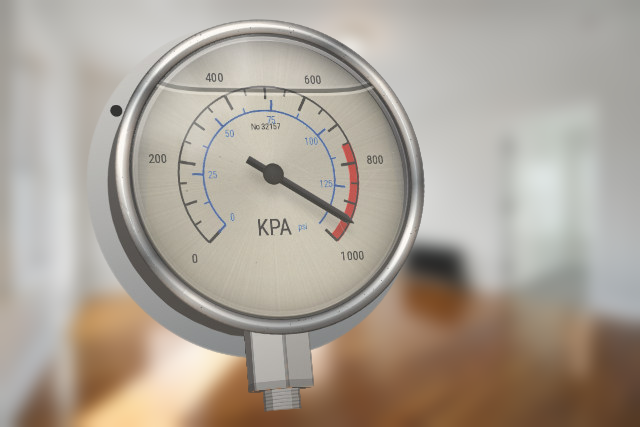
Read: 950,kPa
